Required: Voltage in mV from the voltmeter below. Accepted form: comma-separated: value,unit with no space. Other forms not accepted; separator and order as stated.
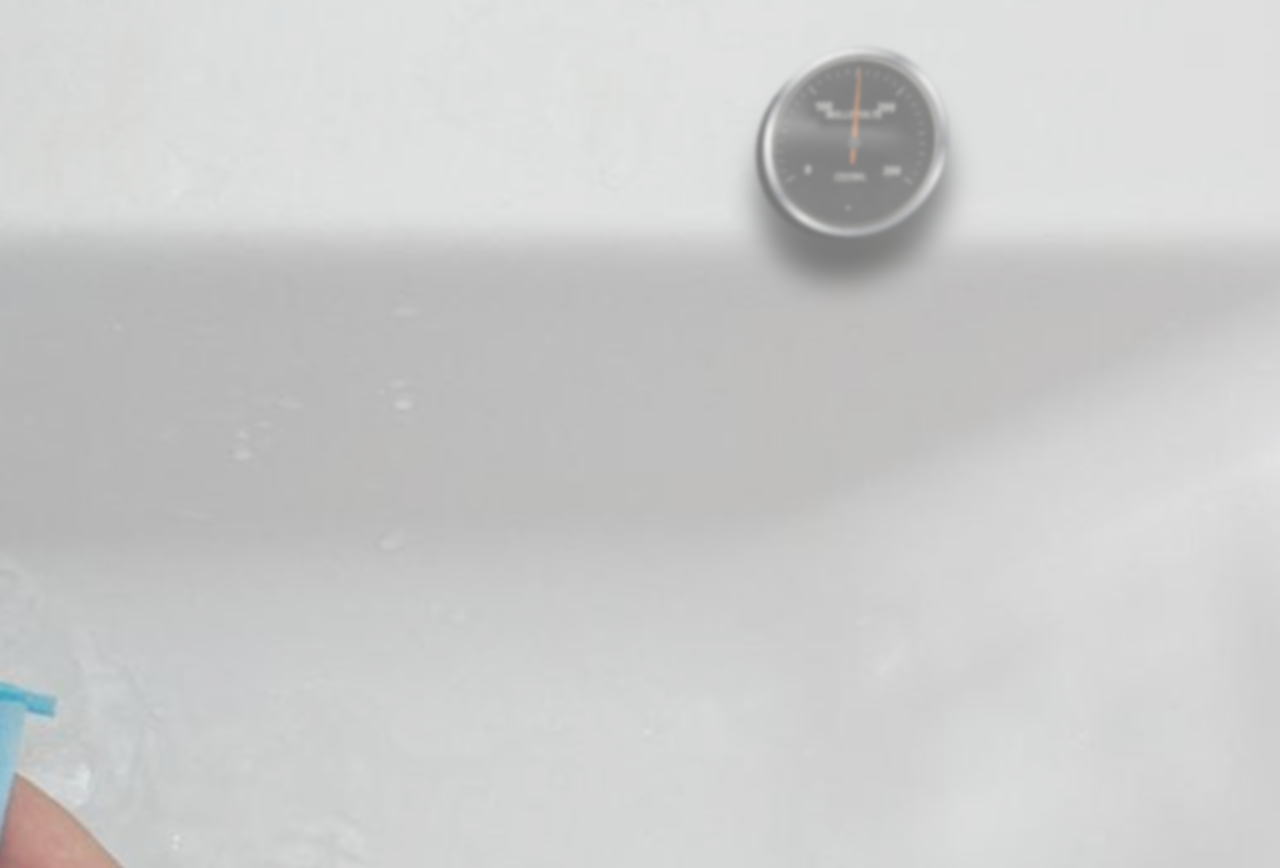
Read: 150,mV
